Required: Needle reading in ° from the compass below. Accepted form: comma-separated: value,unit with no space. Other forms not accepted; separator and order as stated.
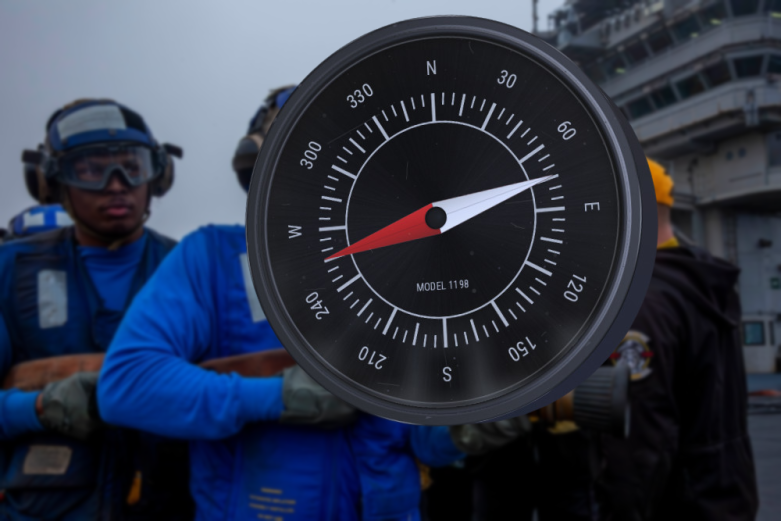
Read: 255,°
